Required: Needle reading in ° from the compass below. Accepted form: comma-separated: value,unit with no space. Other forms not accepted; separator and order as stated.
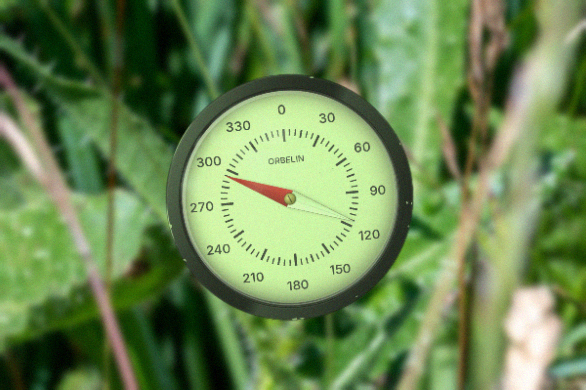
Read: 295,°
